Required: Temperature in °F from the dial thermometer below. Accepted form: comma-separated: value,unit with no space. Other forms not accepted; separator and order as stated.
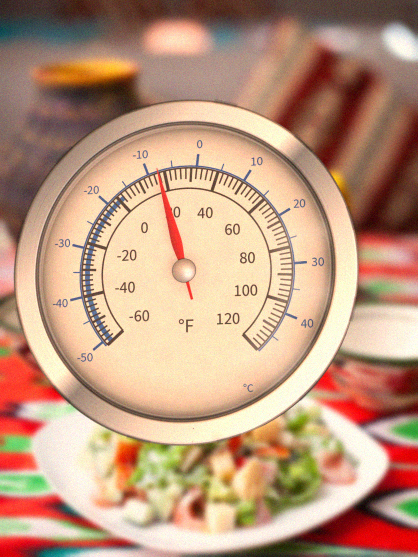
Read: 18,°F
